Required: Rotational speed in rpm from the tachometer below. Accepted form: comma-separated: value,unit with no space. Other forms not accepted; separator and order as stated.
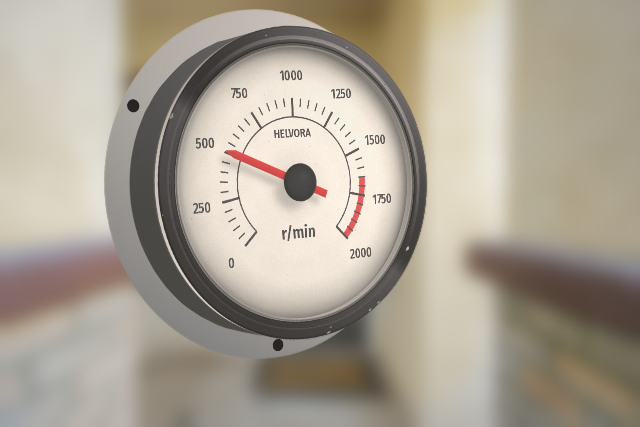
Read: 500,rpm
